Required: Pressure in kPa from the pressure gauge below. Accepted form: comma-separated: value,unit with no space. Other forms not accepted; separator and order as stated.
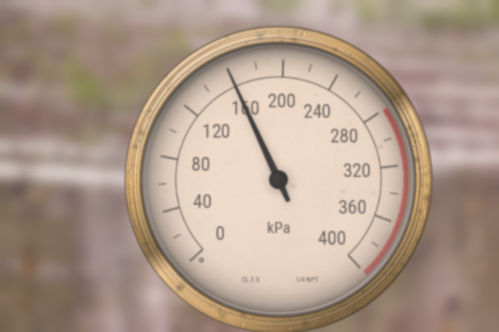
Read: 160,kPa
